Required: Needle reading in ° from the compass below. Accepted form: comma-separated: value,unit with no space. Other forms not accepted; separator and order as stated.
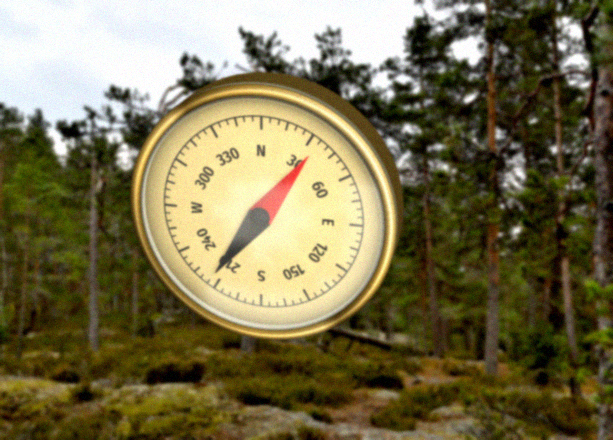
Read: 35,°
